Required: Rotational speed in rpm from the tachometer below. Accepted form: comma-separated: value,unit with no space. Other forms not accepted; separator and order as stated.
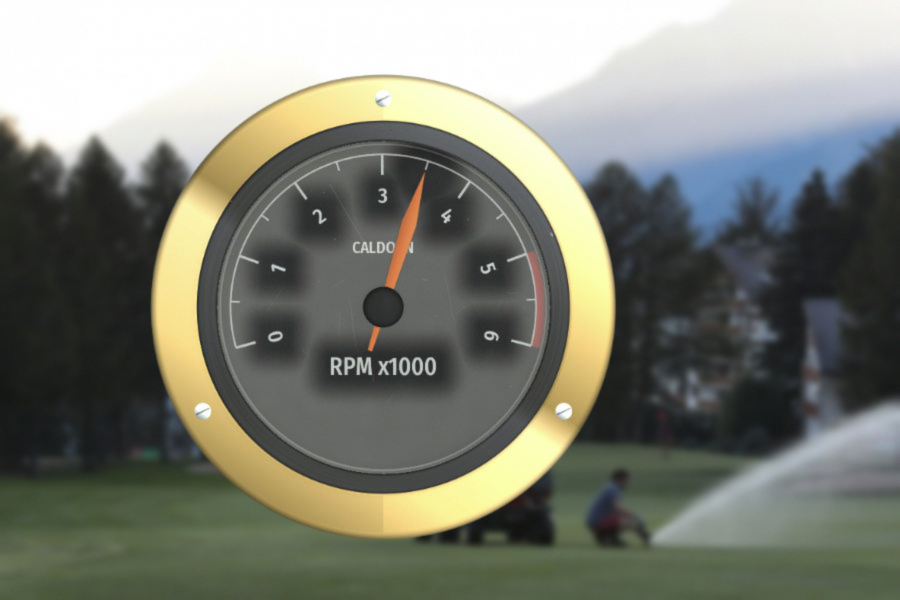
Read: 3500,rpm
